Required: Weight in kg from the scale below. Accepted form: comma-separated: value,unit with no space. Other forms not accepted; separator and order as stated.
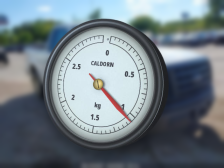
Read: 1.05,kg
